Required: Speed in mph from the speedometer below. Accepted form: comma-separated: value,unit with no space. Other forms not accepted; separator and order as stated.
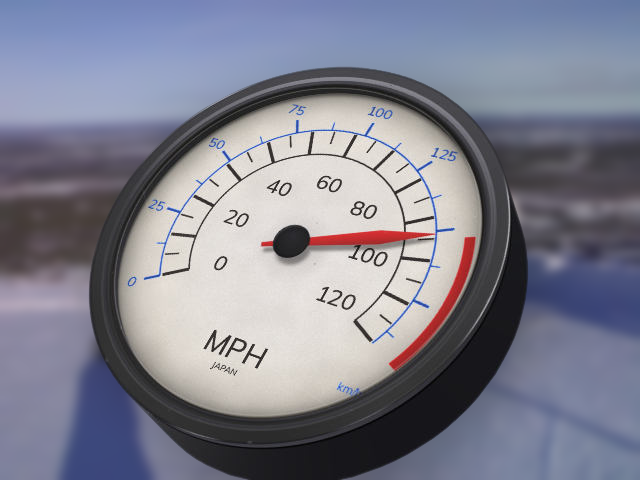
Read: 95,mph
